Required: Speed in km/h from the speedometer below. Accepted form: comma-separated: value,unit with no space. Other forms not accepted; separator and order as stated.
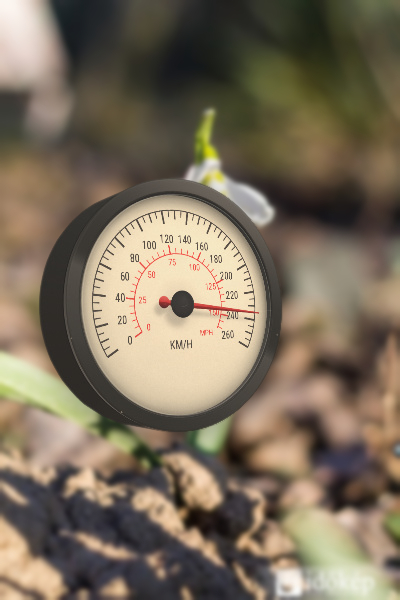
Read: 235,km/h
